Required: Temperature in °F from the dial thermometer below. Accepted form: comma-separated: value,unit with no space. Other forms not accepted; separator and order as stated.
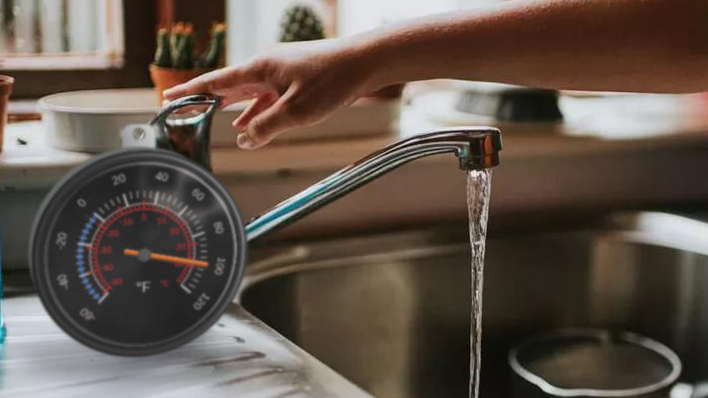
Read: 100,°F
